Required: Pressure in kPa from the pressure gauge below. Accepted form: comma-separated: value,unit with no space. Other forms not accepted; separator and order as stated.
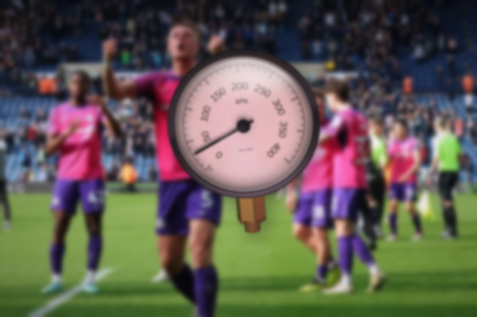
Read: 30,kPa
